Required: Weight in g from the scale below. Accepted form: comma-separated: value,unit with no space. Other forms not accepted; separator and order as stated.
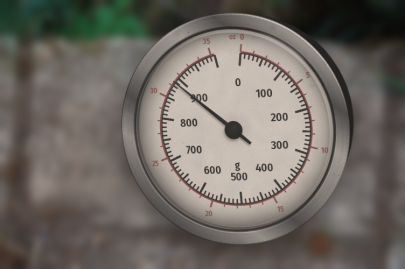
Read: 890,g
